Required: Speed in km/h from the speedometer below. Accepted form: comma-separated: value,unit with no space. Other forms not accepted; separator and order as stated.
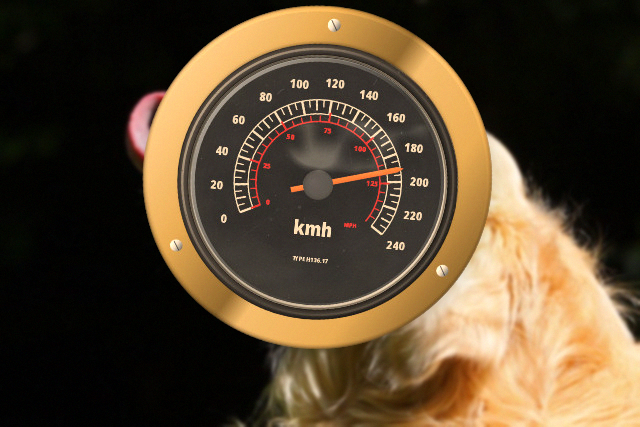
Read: 190,km/h
